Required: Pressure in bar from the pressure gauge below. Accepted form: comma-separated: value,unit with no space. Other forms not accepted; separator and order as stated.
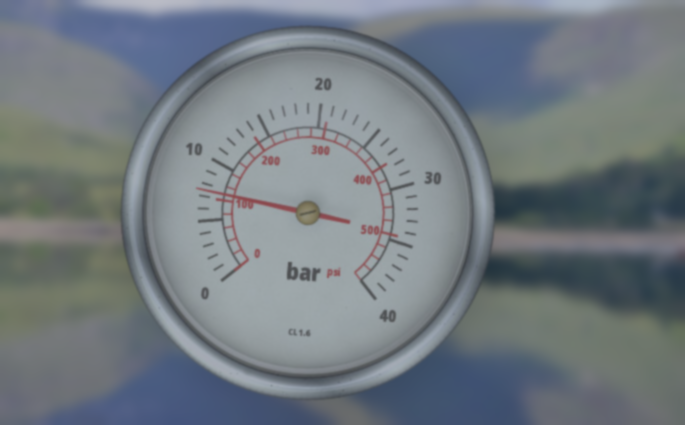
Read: 7.5,bar
